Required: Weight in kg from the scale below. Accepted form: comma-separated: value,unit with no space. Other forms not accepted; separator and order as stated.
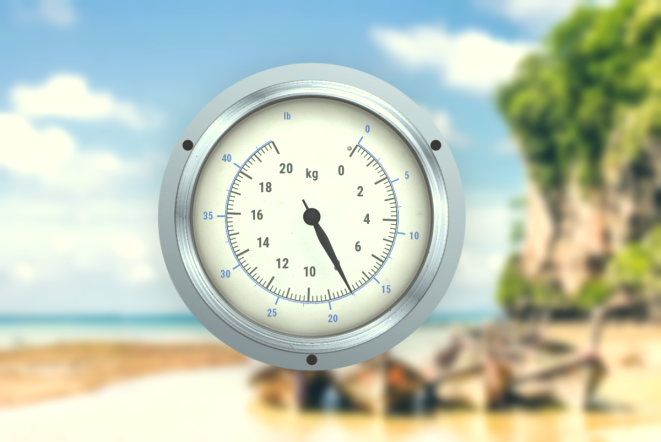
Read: 8,kg
